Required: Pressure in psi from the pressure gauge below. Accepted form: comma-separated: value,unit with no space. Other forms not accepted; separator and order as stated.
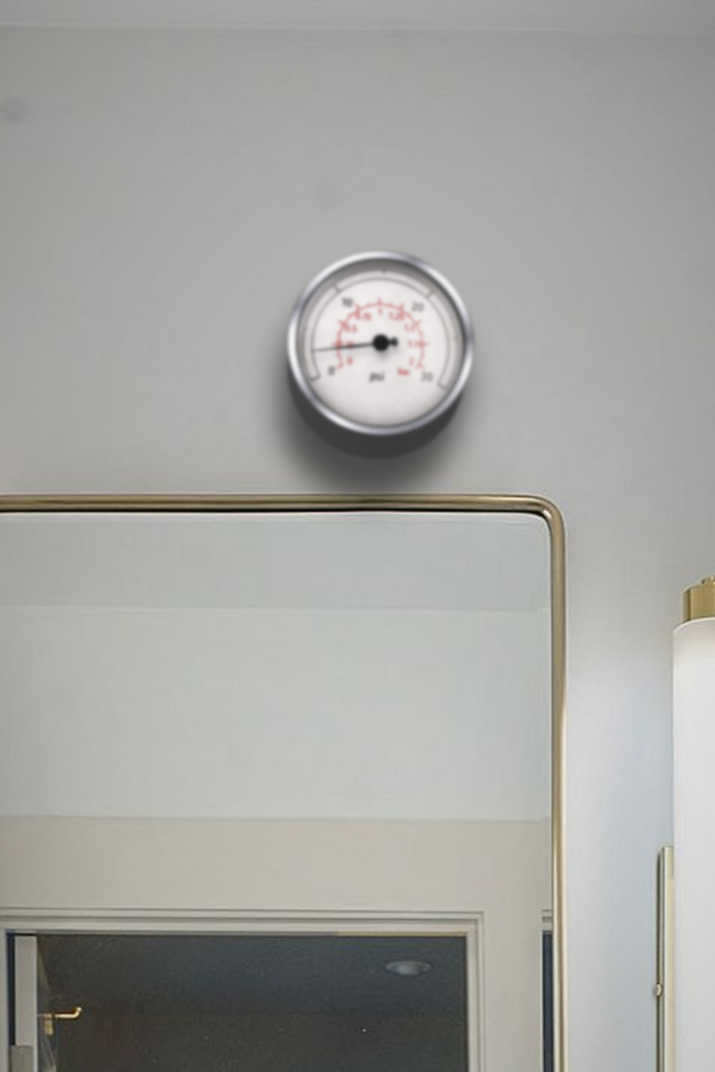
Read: 2.5,psi
